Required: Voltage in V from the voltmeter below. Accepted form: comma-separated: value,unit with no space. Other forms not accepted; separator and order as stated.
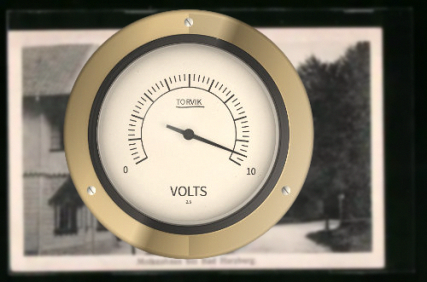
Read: 9.6,V
